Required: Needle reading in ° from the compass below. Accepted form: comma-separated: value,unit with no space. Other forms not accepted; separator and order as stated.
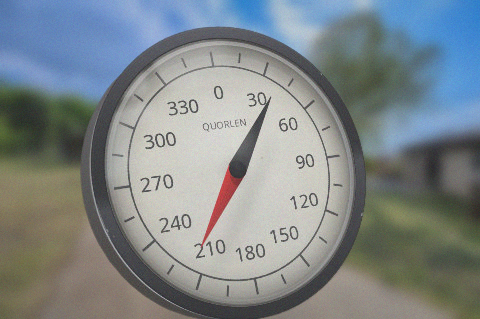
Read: 217.5,°
